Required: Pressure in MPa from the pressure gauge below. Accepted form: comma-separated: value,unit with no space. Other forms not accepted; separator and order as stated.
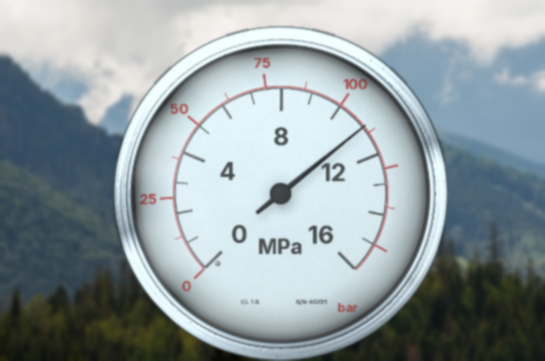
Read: 11,MPa
